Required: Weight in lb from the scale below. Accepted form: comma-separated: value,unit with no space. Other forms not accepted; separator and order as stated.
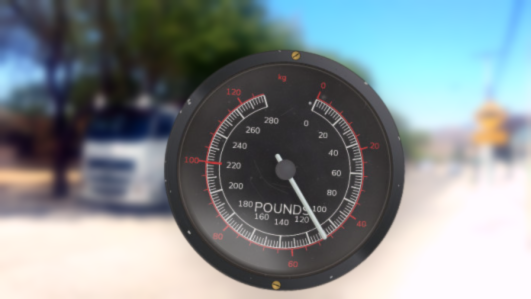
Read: 110,lb
